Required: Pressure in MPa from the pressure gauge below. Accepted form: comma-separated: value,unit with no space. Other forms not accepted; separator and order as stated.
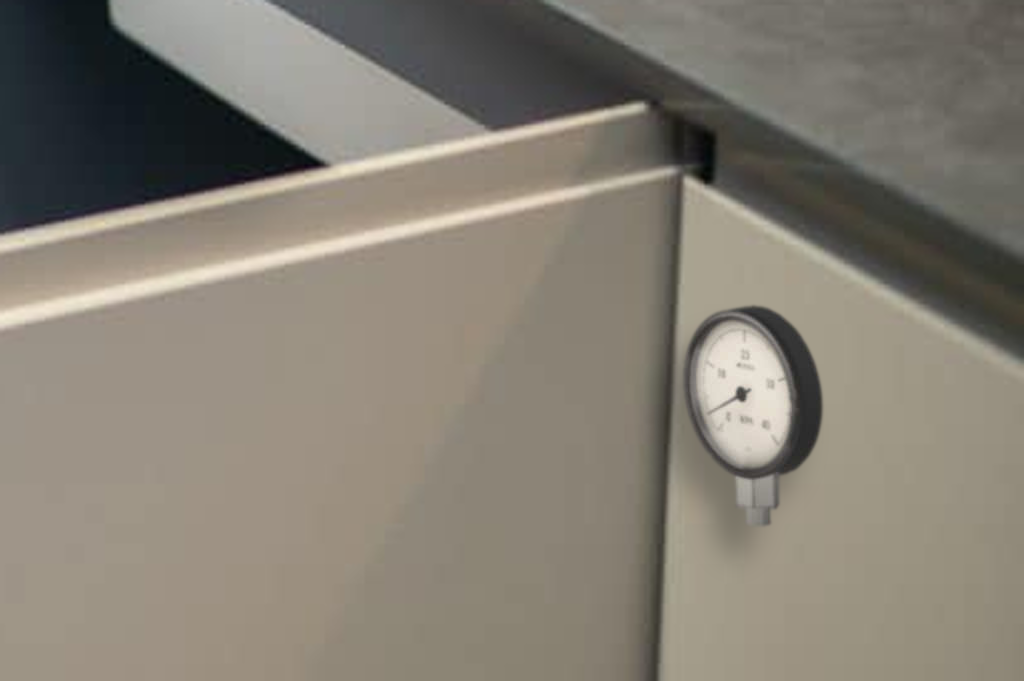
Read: 2.5,MPa
